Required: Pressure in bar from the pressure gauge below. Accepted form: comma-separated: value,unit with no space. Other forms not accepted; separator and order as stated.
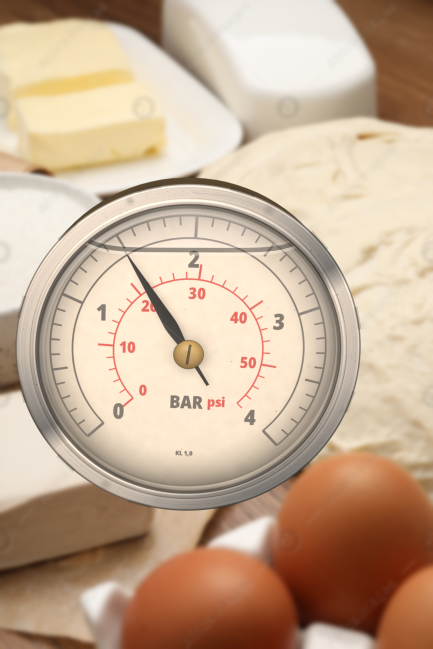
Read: 1.5,bar
